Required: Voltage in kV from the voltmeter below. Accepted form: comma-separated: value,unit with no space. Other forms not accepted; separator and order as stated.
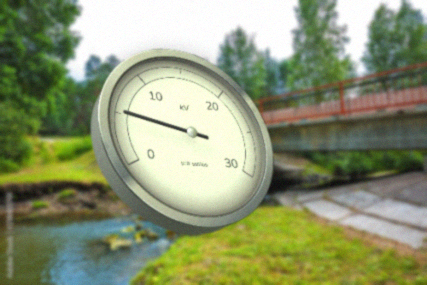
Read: 5,kV
